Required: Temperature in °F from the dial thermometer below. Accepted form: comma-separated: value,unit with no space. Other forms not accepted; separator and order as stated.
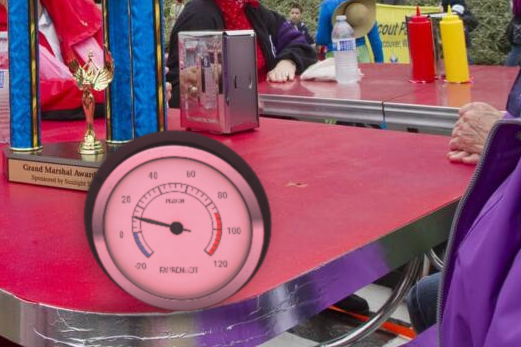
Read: 12,°F
